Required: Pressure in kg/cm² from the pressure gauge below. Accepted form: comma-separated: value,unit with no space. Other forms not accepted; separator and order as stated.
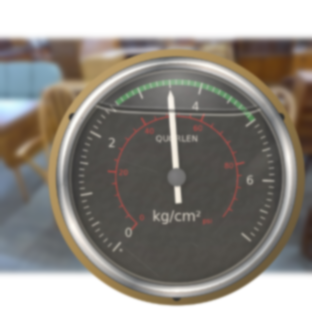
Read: 3.5,kg/cm²
